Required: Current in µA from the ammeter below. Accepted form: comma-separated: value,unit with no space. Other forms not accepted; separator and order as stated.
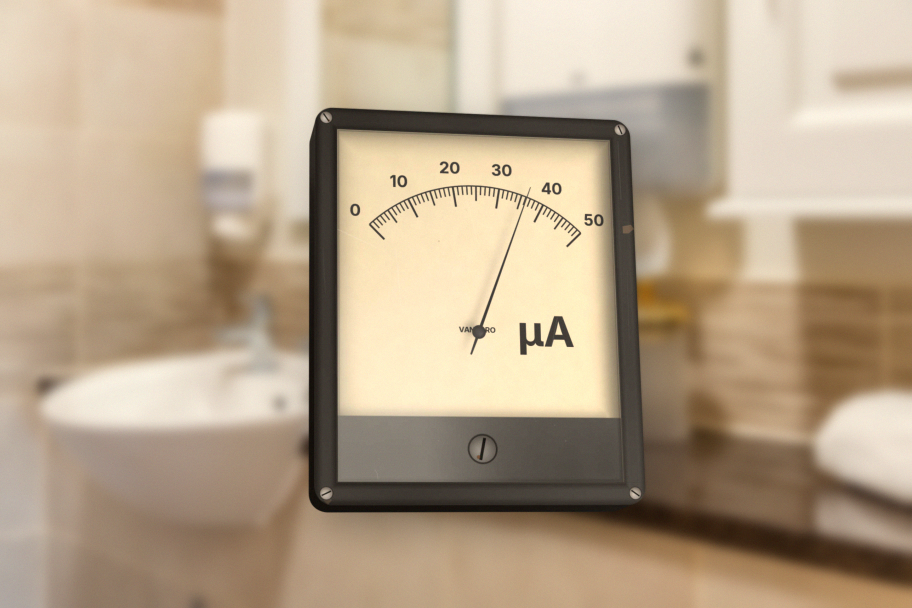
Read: 36,µA
